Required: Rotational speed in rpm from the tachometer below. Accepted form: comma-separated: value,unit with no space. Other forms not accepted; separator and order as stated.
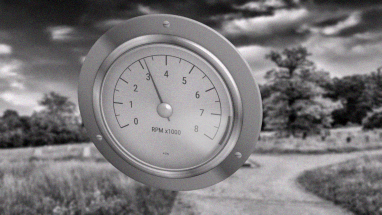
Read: 3250,rpm
